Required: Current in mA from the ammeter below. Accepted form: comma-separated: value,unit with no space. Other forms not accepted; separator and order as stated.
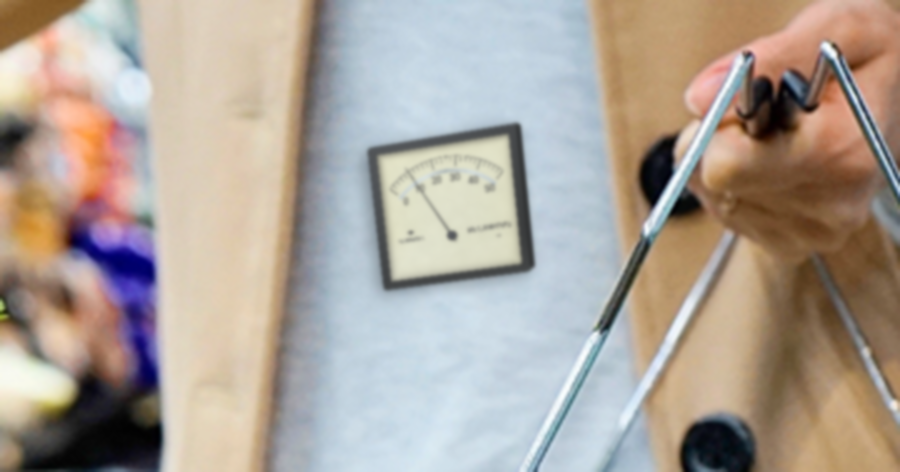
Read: 10,mA
